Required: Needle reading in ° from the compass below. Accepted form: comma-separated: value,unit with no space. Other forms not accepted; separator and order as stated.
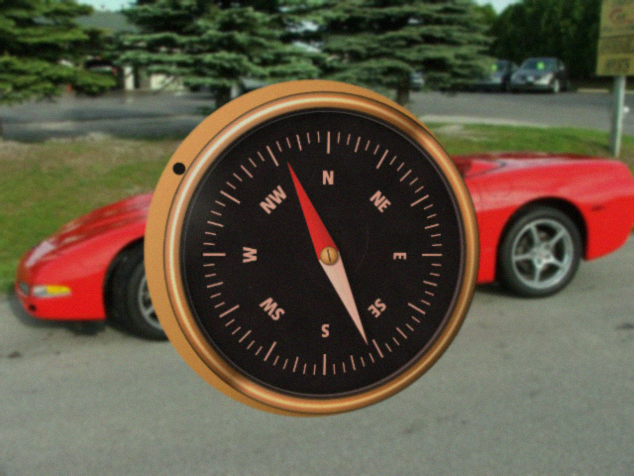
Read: 335,°
